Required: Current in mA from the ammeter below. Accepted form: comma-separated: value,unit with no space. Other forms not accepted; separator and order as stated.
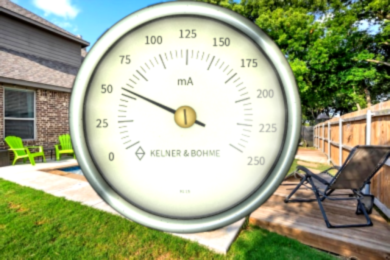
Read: 55,mA
